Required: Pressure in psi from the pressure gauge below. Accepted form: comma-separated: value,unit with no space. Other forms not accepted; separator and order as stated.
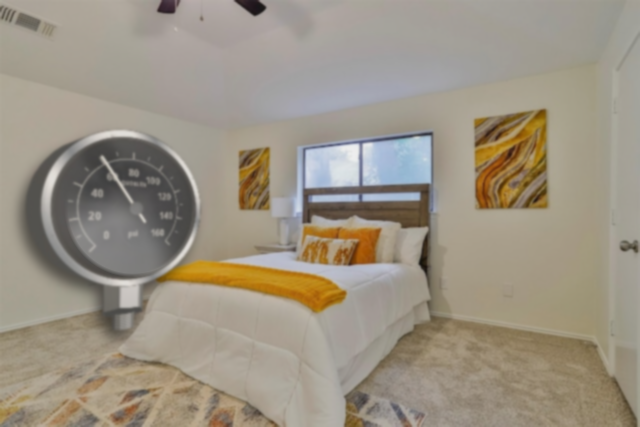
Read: 60,psi
